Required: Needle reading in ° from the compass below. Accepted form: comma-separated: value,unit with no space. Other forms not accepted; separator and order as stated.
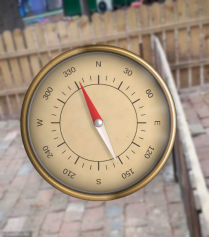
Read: 335,°
